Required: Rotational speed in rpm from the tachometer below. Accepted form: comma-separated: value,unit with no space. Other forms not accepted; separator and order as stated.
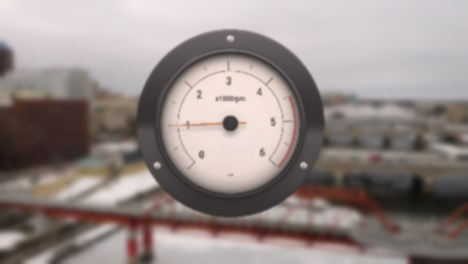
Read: 1000,rpm
